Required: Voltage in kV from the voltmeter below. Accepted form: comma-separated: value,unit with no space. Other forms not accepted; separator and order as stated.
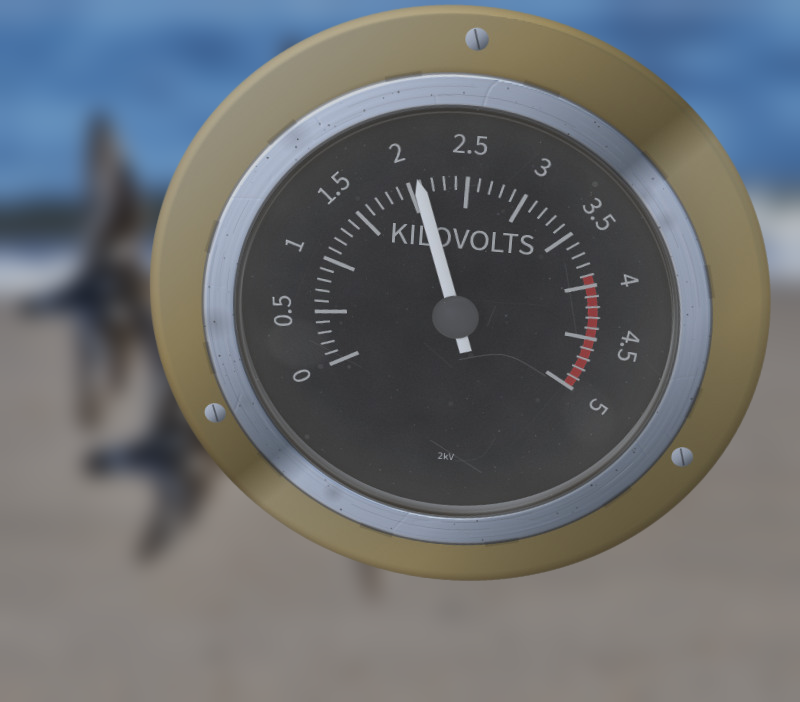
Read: 2.1,kV
